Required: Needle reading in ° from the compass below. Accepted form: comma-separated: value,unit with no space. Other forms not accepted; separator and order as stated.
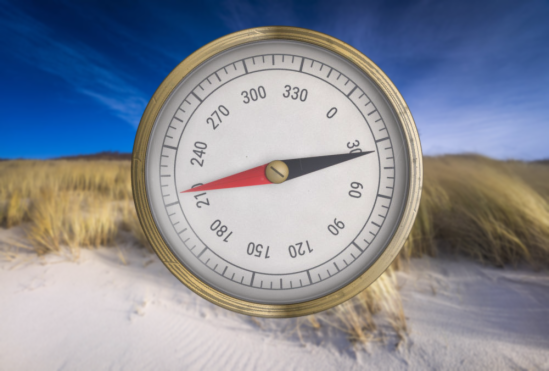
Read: 215,°
